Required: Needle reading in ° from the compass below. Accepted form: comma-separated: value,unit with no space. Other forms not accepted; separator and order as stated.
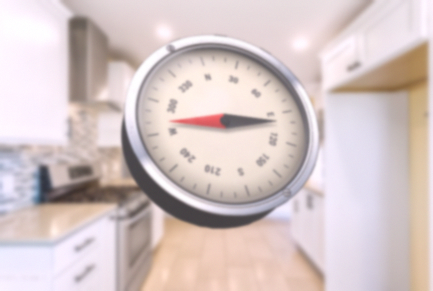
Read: 280,°
